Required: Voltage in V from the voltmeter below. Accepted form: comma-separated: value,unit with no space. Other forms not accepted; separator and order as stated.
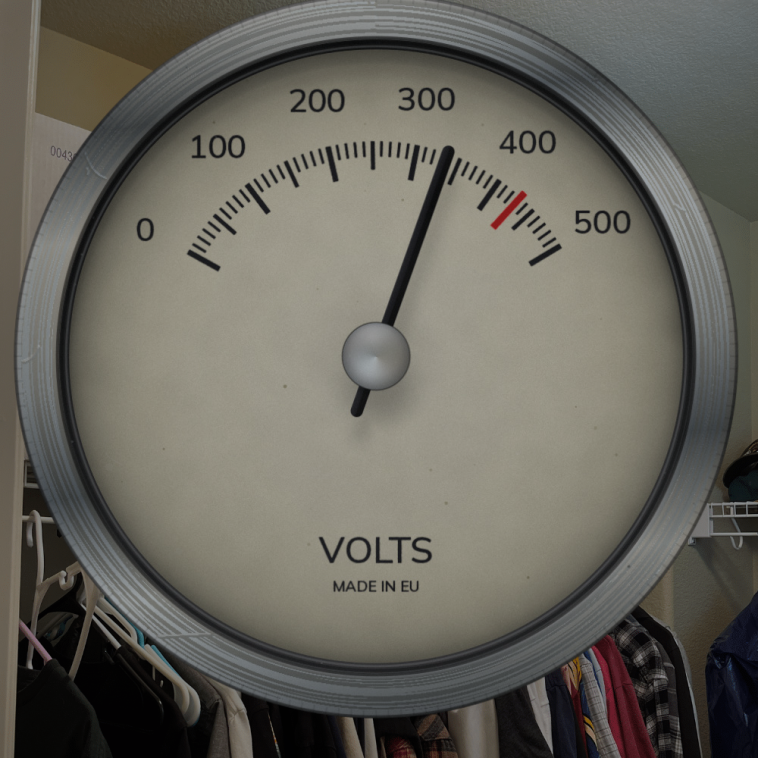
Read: 335,V
